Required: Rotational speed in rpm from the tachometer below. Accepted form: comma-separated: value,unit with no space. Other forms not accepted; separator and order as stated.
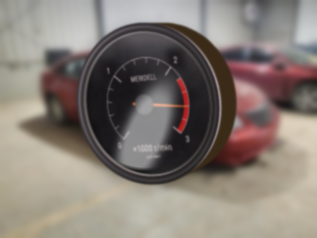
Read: 2600,rpm
